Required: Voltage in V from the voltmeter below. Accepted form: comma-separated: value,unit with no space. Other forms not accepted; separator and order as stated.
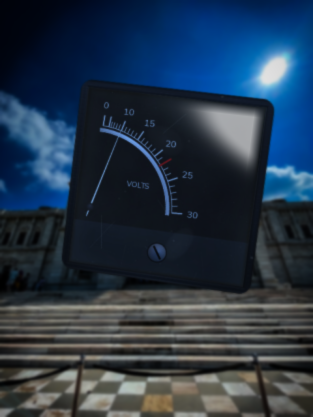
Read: 10,V
